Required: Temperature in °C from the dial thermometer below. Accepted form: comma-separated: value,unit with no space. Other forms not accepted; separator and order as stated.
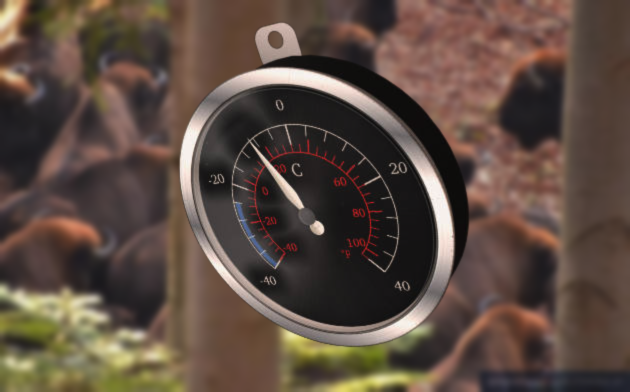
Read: -8,°C
